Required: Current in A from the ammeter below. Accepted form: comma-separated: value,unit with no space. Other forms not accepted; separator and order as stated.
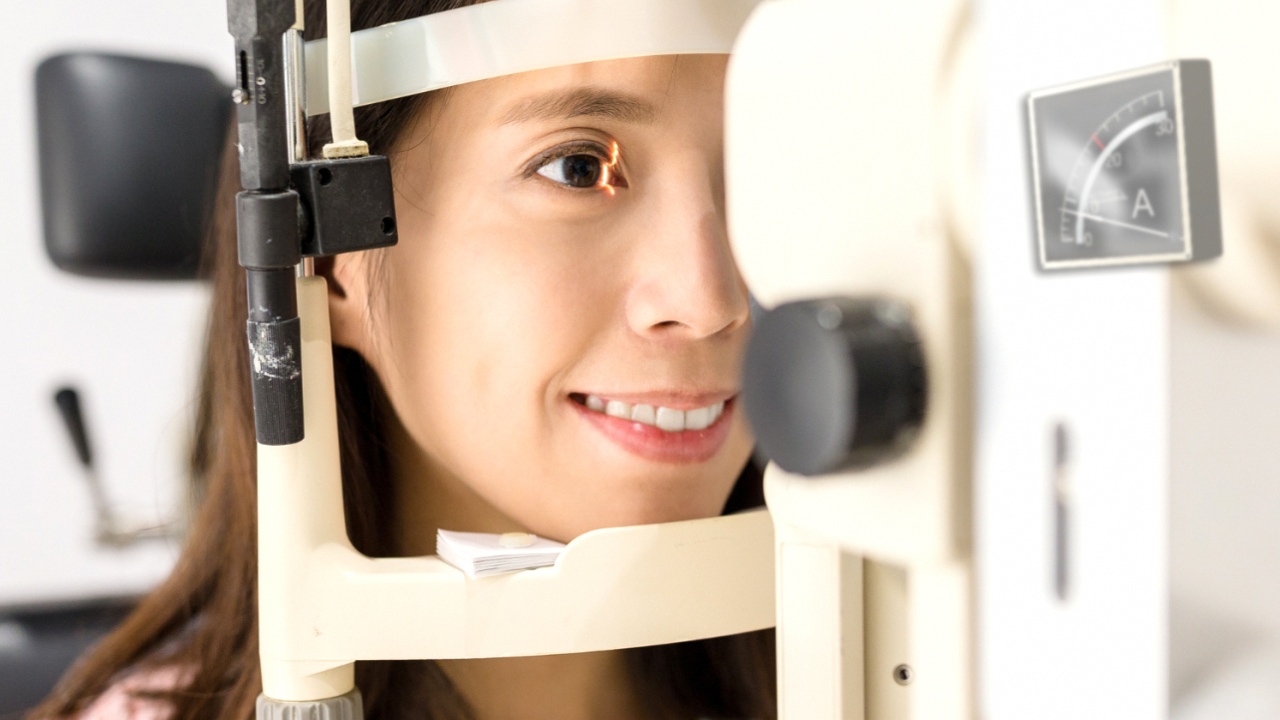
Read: 8,A
